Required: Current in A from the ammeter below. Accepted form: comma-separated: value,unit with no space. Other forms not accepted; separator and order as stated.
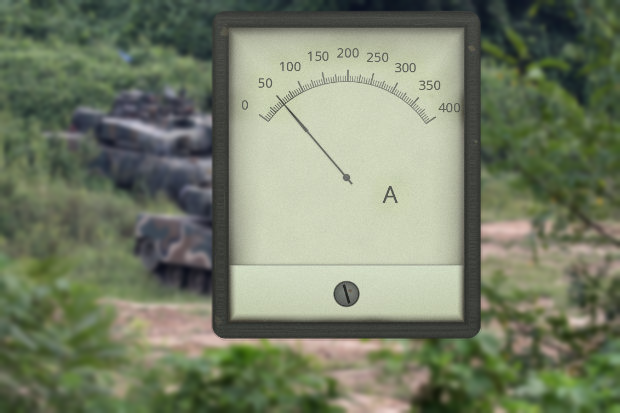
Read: 50,A
